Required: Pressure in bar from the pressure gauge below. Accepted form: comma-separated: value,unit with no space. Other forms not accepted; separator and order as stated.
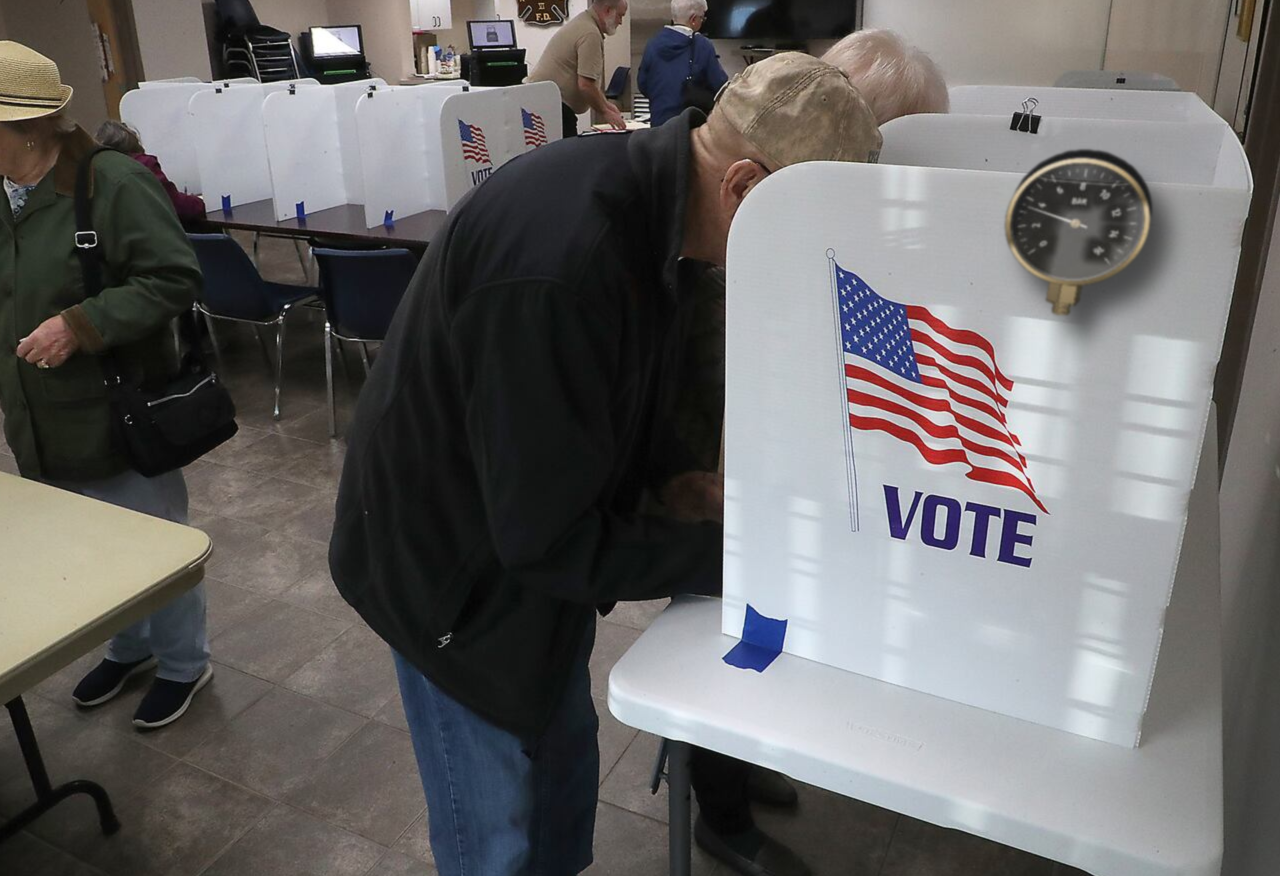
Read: 3.5,bar
